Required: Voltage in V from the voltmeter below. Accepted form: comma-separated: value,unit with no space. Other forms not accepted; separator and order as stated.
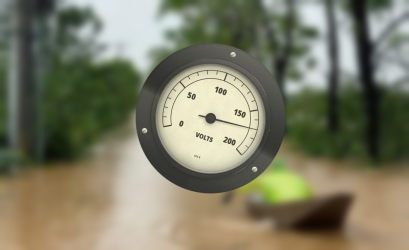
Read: 170,V
